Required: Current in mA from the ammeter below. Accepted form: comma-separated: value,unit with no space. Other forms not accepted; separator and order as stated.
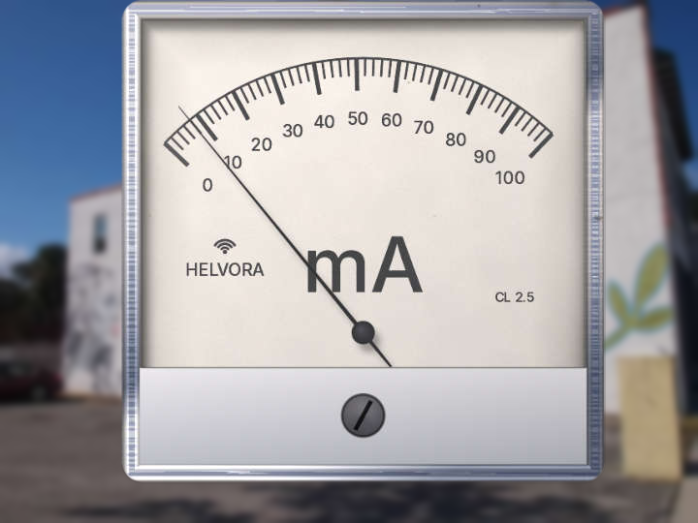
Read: 8,mA
